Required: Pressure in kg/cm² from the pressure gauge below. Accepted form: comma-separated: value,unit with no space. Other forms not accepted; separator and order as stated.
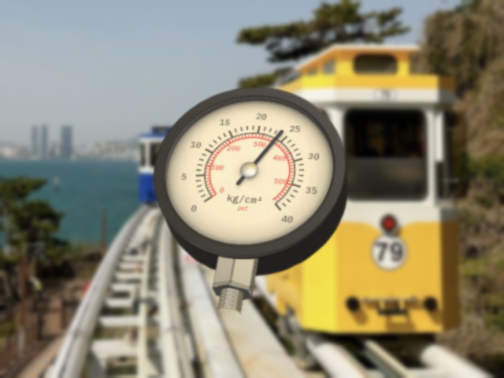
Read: 24,kg/cm²
